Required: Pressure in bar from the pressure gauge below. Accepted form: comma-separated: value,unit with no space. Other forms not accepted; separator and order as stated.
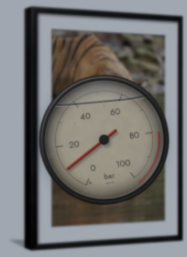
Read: 10,bar
